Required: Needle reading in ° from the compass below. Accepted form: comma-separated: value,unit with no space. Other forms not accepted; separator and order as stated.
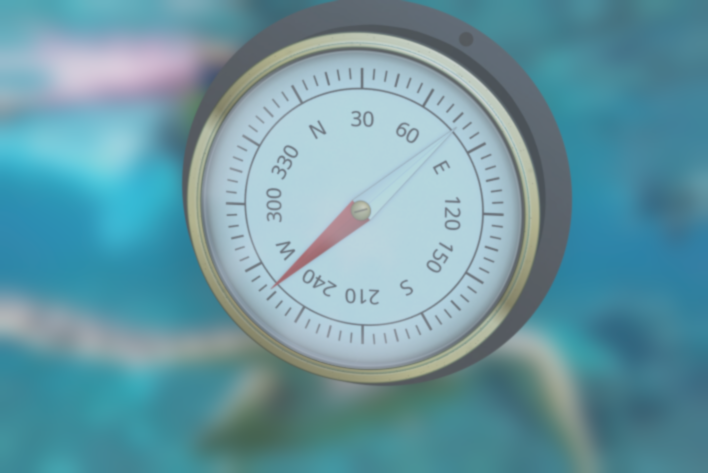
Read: 257.5,°
